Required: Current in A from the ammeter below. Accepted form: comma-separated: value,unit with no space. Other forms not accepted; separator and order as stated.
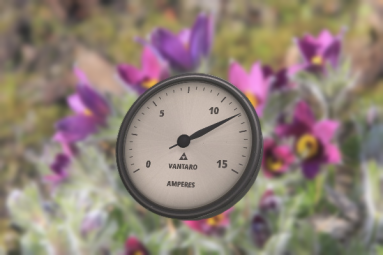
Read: 11.5,A
